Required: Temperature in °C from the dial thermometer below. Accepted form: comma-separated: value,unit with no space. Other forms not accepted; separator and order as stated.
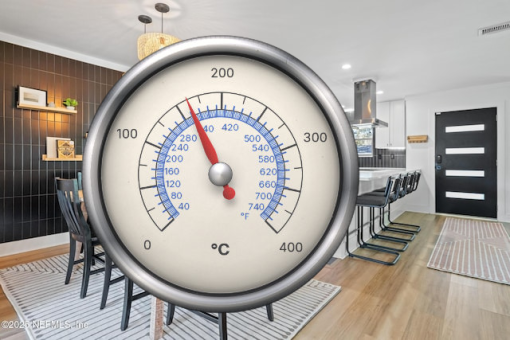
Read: 162.5,°C
